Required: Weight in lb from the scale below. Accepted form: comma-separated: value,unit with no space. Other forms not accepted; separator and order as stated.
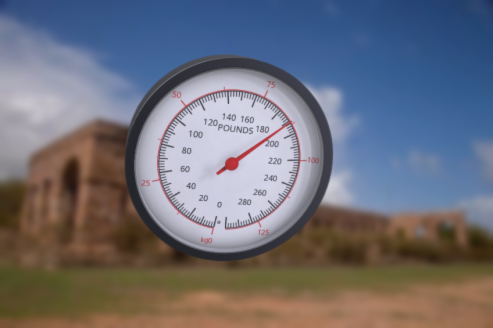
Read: 190,lb
